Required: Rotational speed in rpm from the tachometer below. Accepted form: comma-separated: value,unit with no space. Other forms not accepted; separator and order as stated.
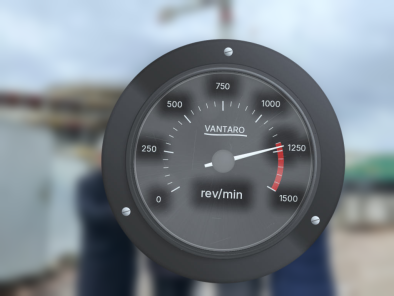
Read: 1225,rpm
